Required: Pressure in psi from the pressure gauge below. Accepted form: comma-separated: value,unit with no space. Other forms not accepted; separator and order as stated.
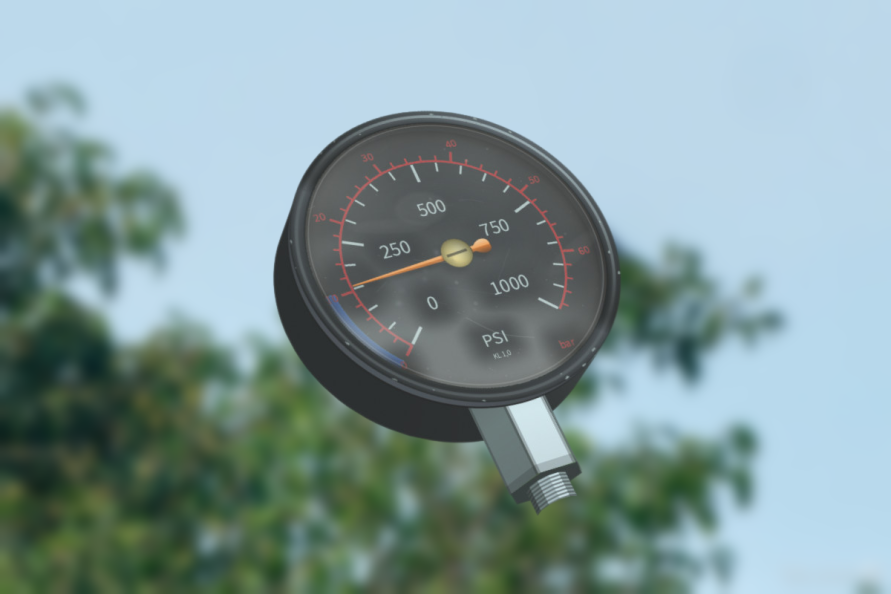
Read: 150,psi
